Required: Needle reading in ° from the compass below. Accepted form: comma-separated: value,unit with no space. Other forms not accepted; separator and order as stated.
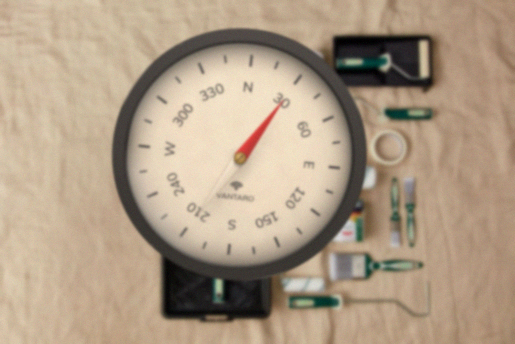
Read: 30,°
